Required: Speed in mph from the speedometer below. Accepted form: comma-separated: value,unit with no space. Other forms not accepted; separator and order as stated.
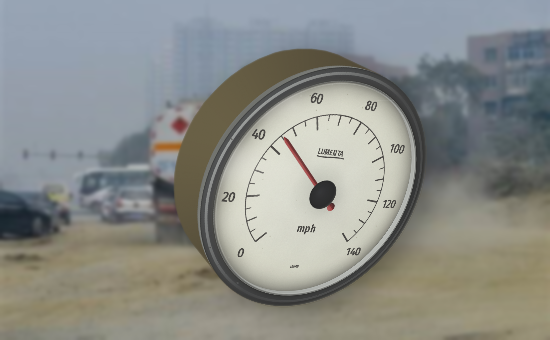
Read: 45,mph
